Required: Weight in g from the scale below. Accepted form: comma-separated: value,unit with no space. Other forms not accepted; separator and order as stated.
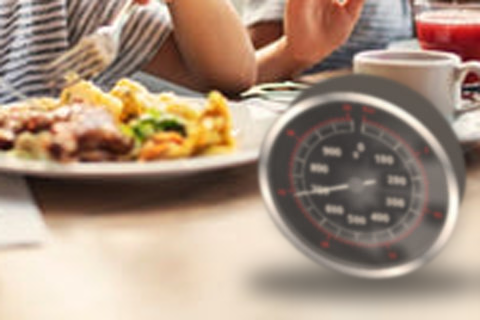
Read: 700,g
